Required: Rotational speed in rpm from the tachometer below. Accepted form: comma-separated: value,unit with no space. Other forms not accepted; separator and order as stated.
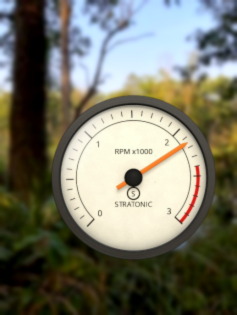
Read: 2150,rpm
